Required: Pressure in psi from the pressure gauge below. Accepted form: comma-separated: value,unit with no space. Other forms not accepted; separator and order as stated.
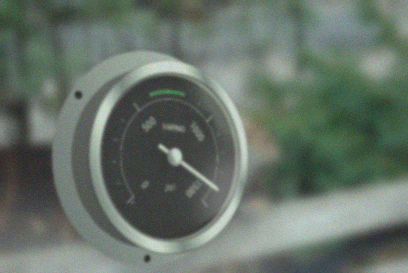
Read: 1400,psi
